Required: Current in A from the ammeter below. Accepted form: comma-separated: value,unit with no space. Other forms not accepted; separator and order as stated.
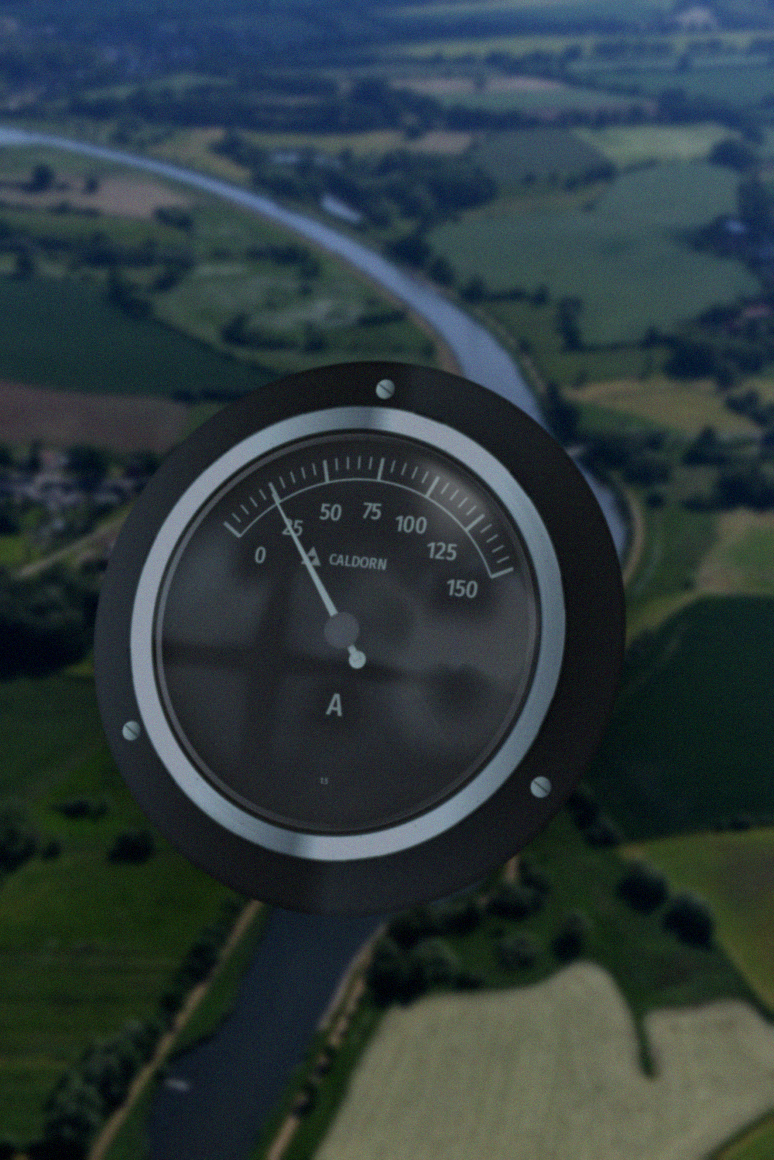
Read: 25,A
